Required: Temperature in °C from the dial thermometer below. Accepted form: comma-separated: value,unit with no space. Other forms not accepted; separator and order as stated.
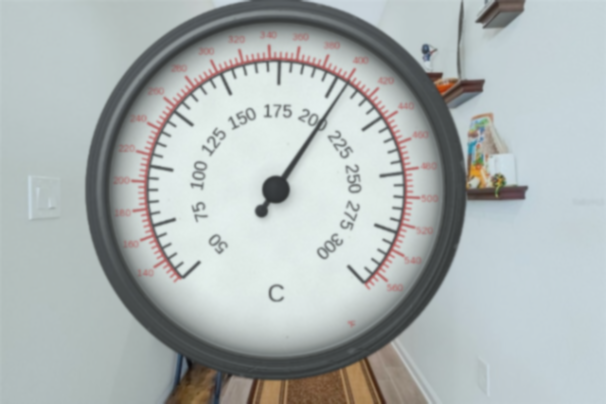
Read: 205,°C
